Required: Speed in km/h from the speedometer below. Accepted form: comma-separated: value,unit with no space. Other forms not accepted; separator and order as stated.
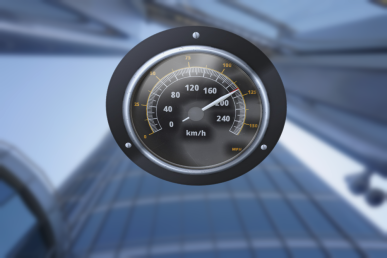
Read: 190,km/h
